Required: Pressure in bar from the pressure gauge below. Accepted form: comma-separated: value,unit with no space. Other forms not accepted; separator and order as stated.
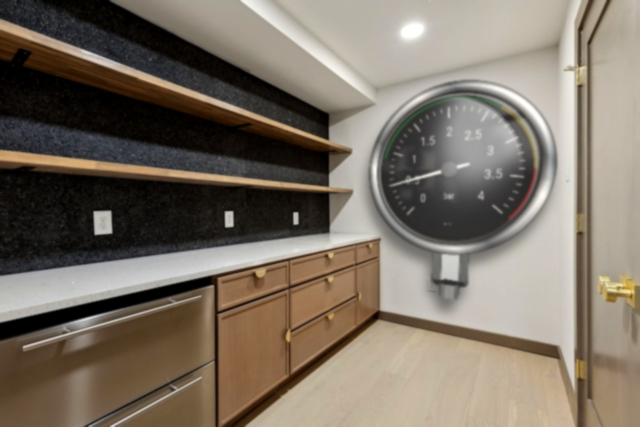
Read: 0.5,bar
